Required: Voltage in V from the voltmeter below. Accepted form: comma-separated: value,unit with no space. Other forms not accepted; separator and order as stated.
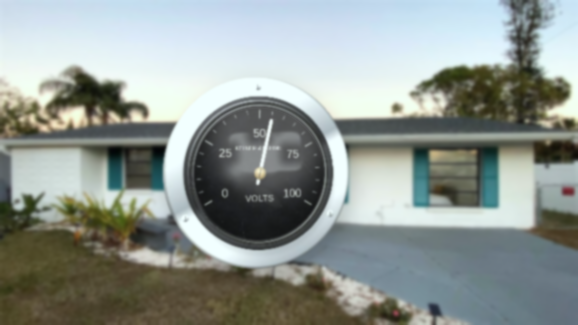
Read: 55,V
